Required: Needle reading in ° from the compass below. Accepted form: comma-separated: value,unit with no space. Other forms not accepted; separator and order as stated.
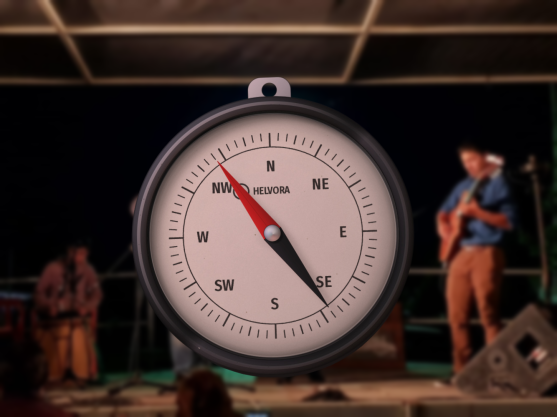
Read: 325,°
